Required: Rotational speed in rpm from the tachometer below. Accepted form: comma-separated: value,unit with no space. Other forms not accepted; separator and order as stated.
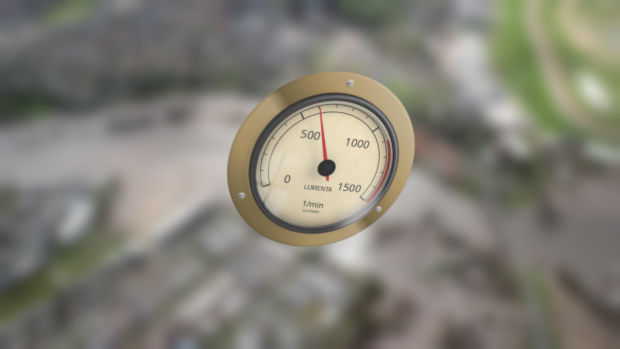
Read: 600,rpm
